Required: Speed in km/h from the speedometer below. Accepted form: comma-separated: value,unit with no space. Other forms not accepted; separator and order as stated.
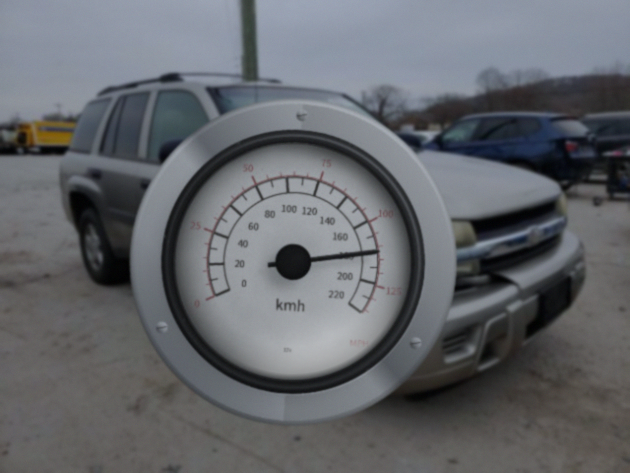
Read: 180,km/h
